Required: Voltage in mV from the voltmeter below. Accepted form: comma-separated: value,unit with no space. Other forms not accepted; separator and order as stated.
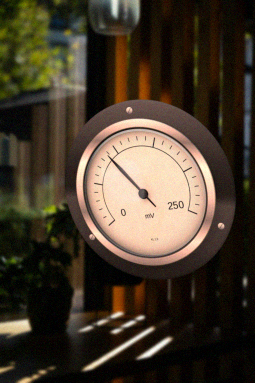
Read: 90,mV
